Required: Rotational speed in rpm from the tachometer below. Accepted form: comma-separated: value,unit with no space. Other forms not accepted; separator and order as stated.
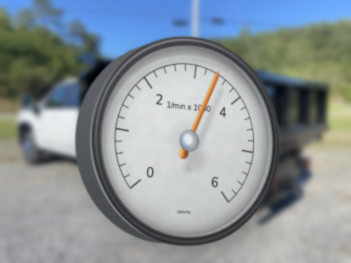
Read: 3400,rpm
